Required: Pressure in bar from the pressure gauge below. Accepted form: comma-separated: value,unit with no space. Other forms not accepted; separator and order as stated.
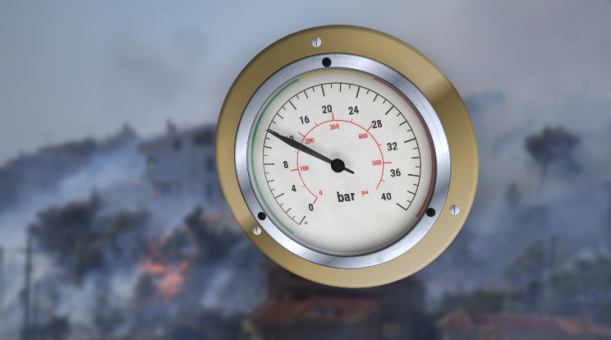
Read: 12,bar
